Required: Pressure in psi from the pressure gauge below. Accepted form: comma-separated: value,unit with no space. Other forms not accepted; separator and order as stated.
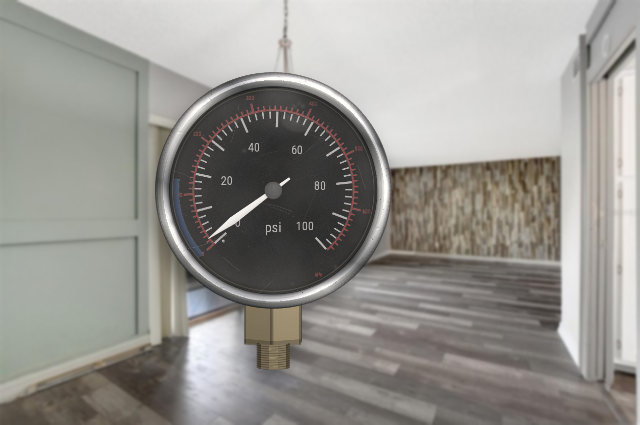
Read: 2,psi
